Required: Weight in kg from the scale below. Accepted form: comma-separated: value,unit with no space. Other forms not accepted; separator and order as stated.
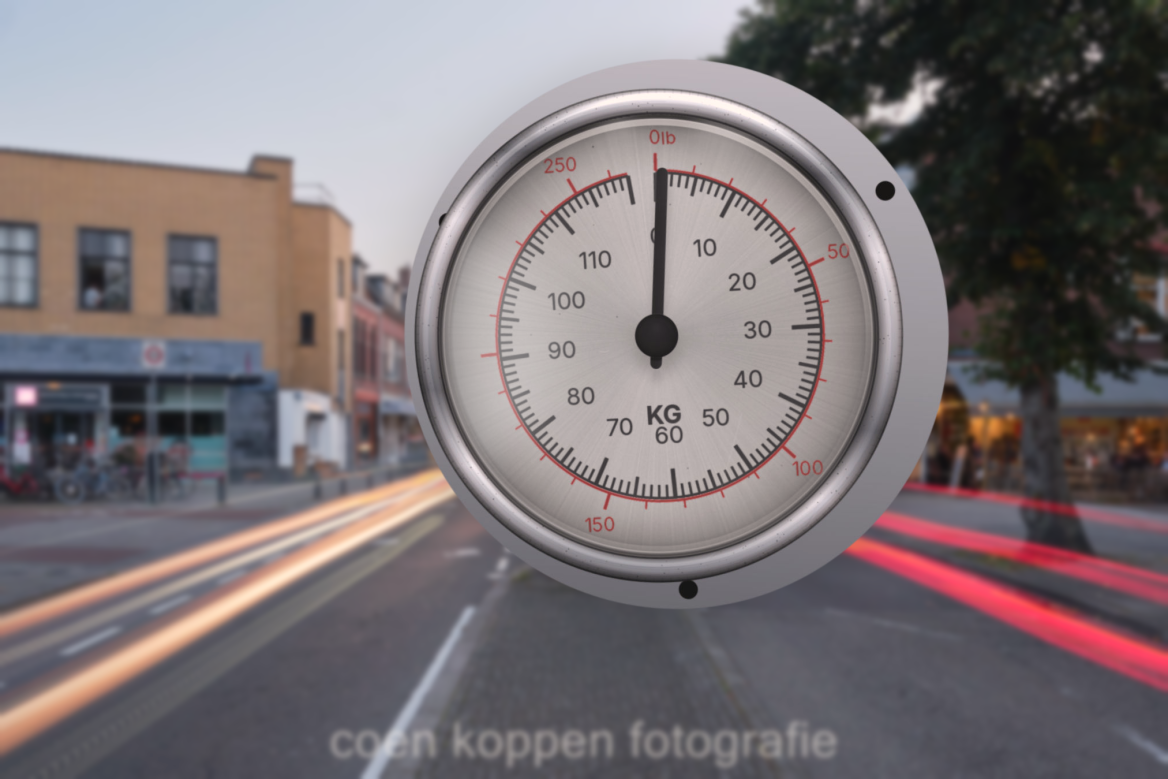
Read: 1,kg
